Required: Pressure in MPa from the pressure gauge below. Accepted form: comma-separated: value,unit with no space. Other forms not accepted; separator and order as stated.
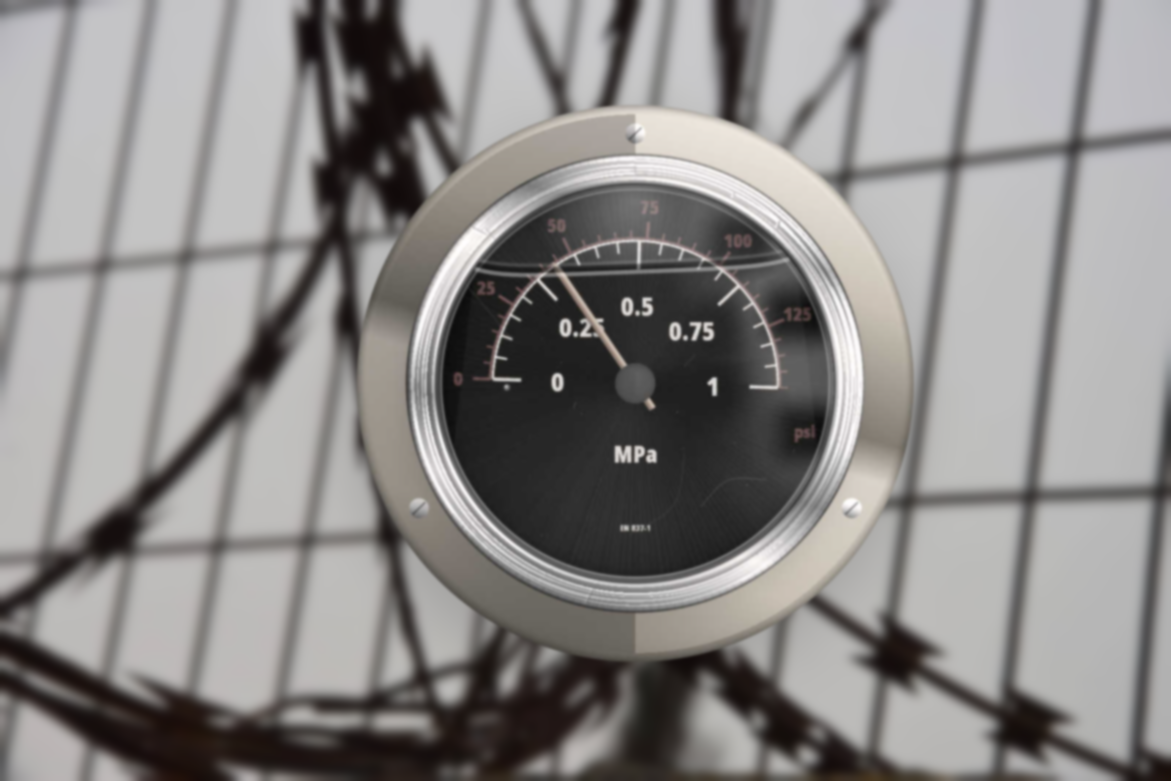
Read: 0.3,MPa
